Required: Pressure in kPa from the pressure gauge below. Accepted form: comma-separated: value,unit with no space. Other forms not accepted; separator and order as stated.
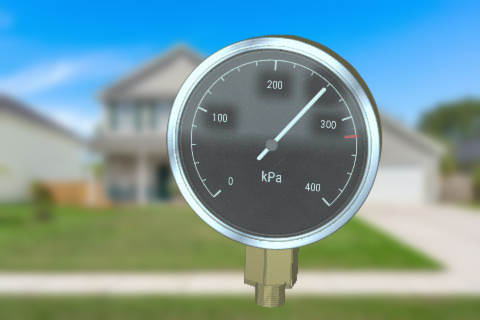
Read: 260,kPa
